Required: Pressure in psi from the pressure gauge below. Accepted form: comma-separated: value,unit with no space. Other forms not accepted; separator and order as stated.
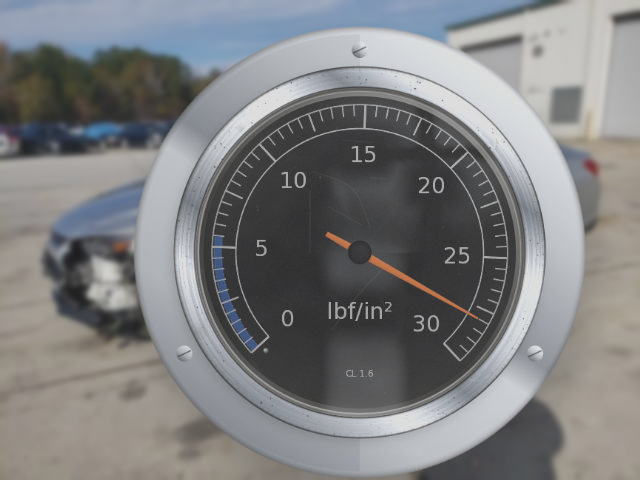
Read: 28,psi
